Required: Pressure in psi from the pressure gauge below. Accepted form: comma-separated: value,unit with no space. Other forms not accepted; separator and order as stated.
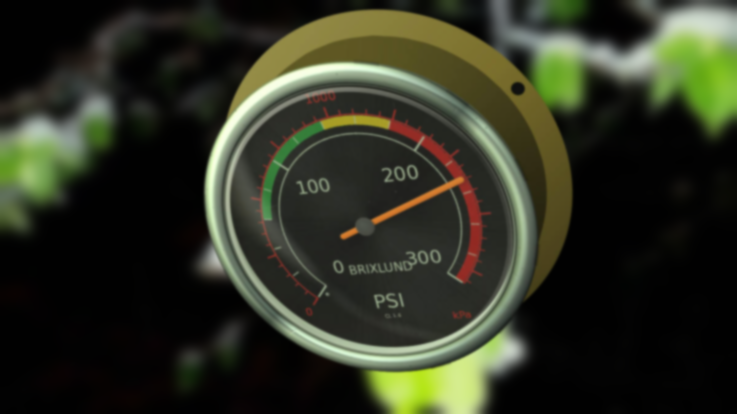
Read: 230,psi
